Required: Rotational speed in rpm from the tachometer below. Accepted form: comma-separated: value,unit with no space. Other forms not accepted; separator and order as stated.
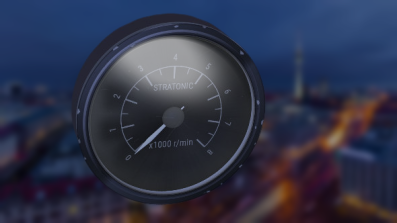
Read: 0,rpm
